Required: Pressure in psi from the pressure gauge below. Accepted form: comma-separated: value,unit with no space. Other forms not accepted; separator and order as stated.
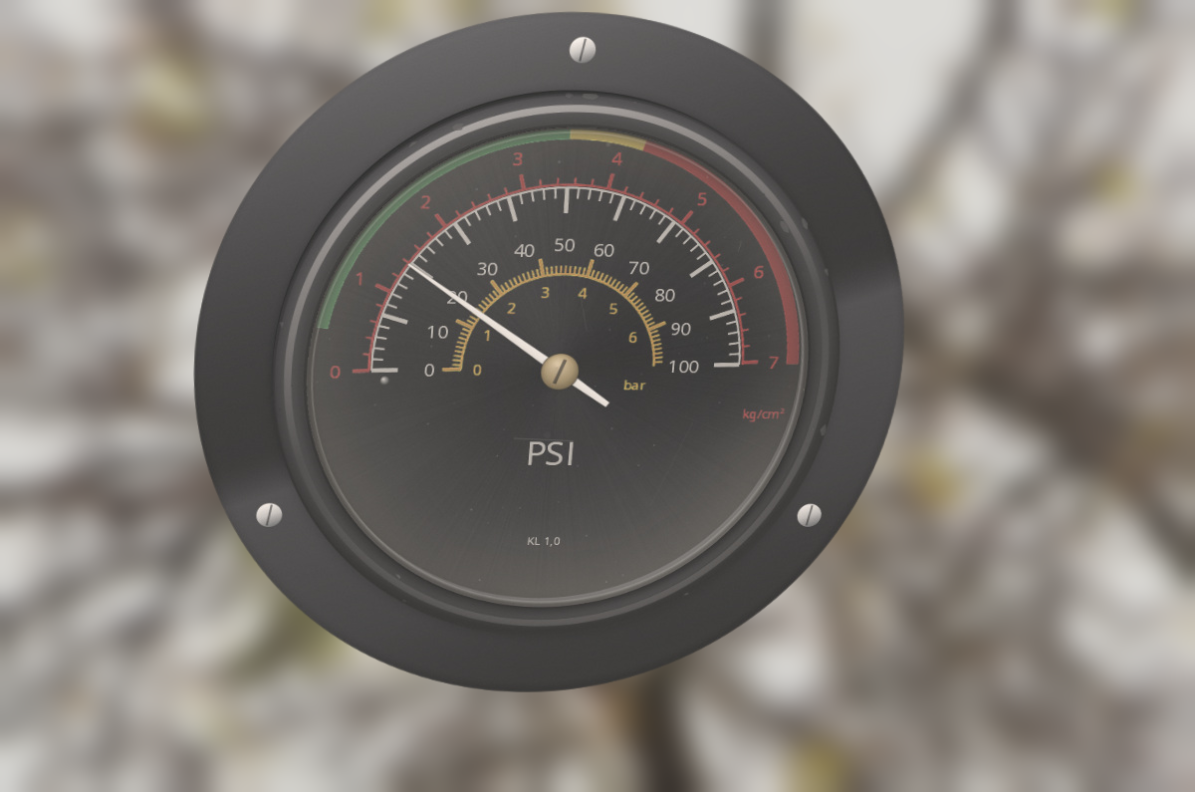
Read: 20,psi
